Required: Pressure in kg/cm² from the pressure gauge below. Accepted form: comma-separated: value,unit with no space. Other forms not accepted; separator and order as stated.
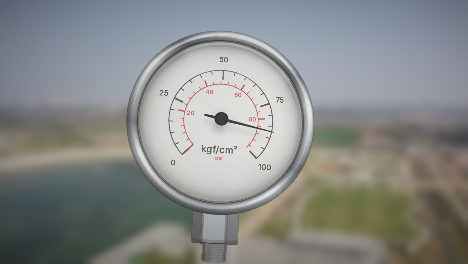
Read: 87.5,kg/cm²
